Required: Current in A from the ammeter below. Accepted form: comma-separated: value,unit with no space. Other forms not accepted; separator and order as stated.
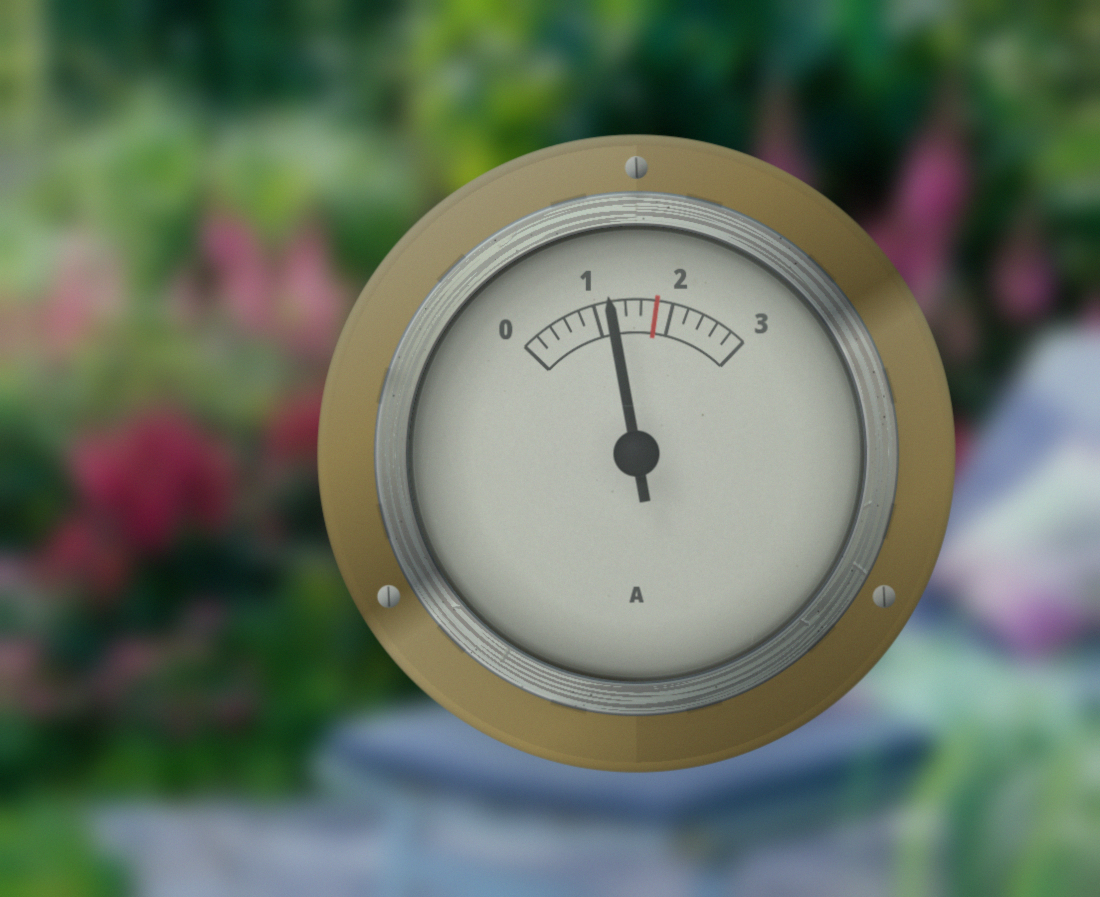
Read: 1.2,A
